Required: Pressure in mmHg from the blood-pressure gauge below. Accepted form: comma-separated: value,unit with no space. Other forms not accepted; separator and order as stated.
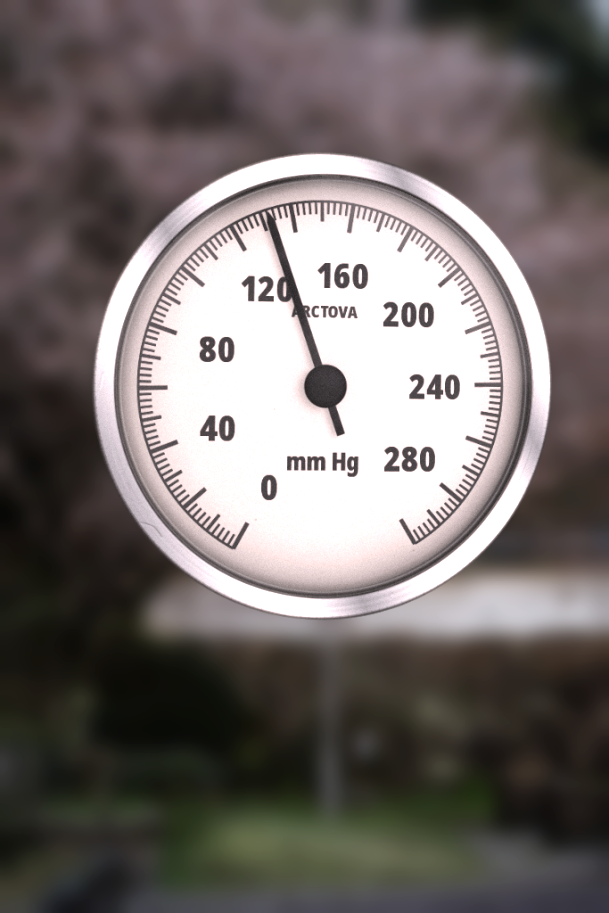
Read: 132,mmHg
